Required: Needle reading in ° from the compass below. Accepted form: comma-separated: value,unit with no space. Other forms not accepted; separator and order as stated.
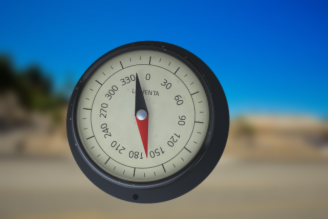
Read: 165,°
